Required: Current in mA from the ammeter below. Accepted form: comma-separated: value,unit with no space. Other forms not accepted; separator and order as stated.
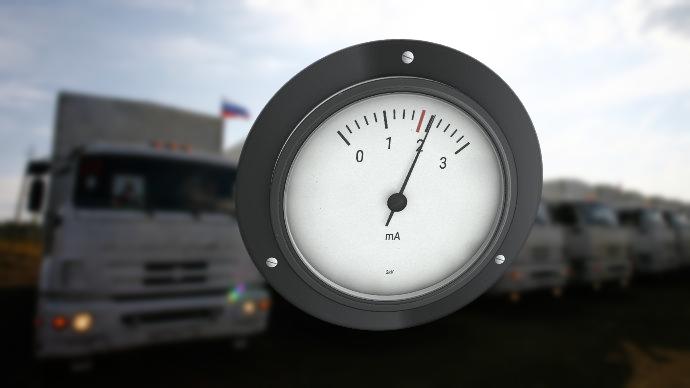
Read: 2,mA
